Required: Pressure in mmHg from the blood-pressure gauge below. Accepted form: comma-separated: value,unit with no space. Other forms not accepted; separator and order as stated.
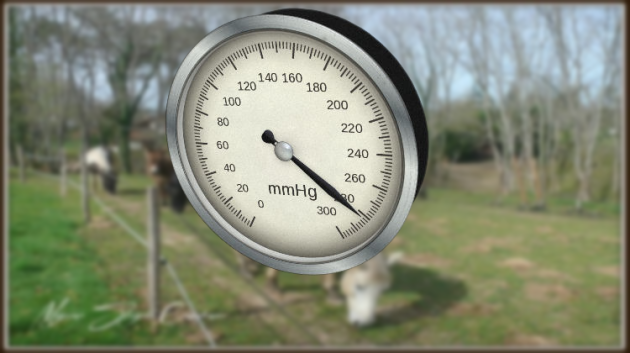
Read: 280,mmHg
